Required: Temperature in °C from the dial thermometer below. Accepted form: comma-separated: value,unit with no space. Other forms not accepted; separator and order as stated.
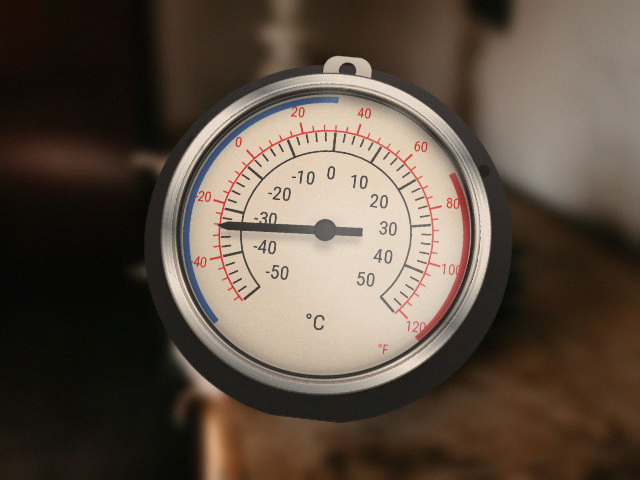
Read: -34,°C
